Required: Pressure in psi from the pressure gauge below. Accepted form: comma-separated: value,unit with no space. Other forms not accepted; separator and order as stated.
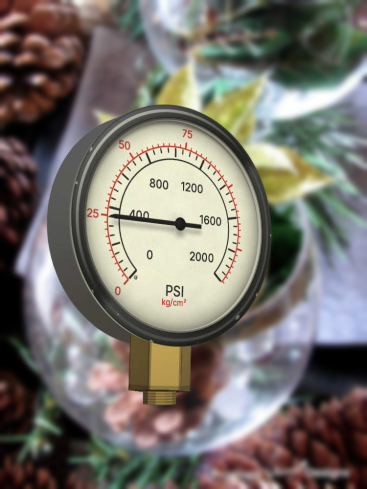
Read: 350,psi
